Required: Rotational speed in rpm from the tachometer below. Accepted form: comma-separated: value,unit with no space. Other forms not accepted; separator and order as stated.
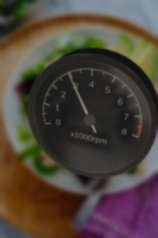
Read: 3000,rpm
